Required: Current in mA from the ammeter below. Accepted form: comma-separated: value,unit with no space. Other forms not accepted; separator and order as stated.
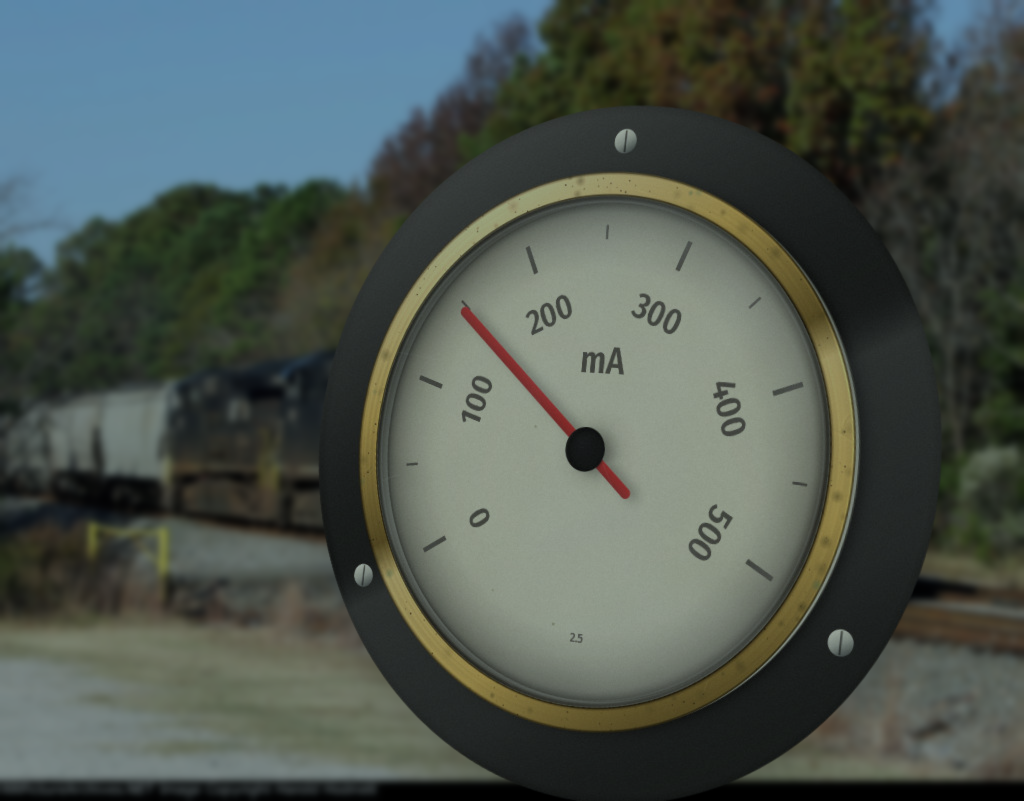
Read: 150,mA
